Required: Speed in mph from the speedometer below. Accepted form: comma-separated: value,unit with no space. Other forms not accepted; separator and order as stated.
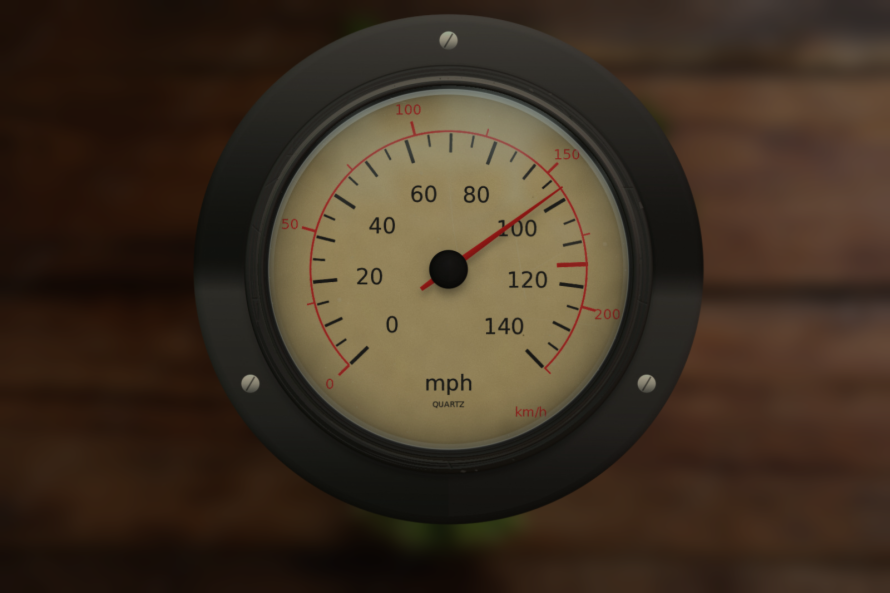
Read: 97.5,mph
